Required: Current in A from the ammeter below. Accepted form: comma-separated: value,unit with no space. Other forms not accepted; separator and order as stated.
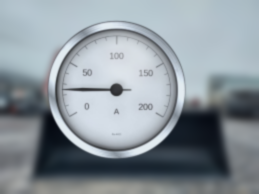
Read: 25,A
